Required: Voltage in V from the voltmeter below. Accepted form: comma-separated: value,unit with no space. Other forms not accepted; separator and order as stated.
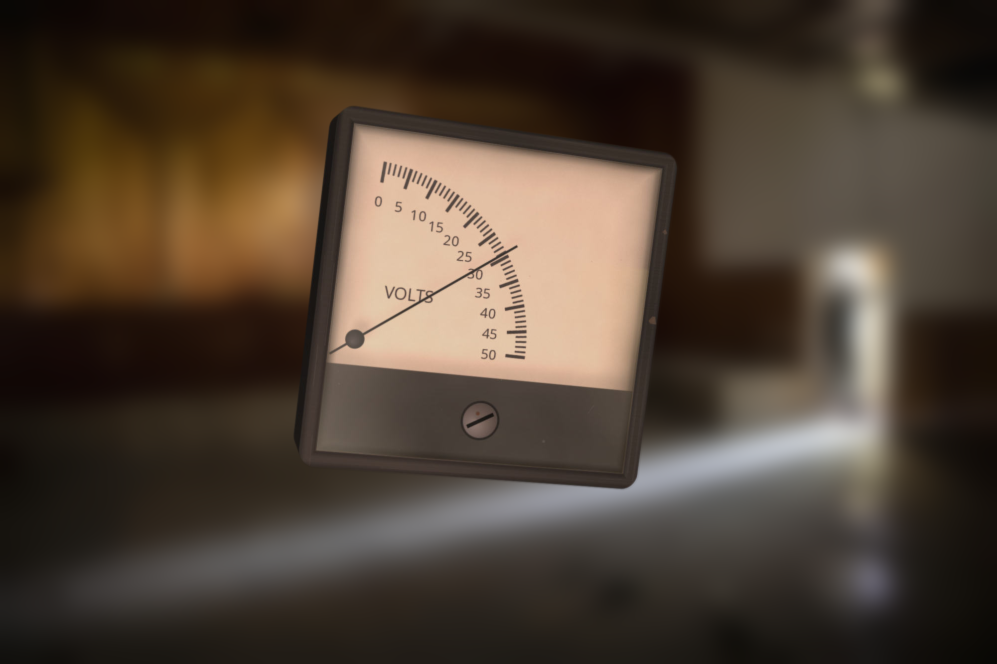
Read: 29,V
